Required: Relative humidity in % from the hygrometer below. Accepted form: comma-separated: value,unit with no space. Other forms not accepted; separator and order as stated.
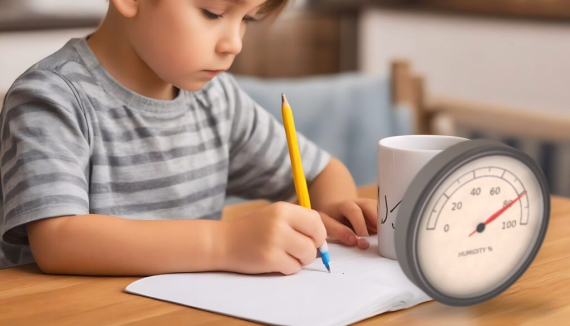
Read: 80,%
